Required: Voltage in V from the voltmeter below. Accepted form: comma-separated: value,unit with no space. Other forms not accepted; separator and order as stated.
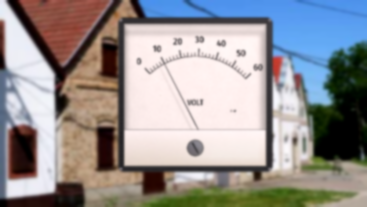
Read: 10,V
